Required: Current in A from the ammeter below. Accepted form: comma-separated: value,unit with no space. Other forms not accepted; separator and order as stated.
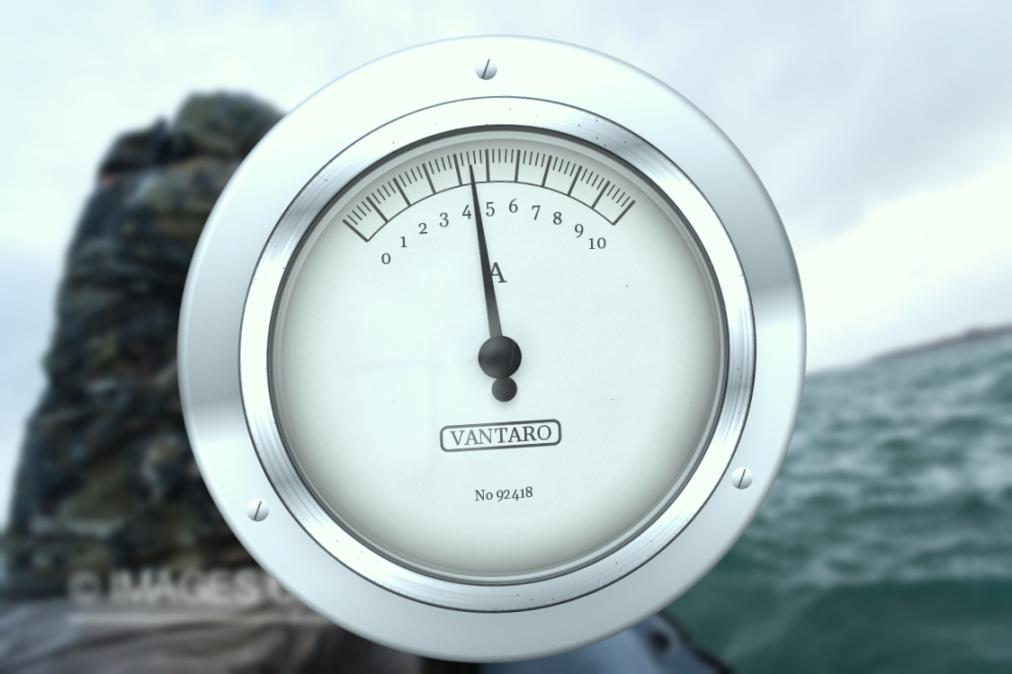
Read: 4.4,A
